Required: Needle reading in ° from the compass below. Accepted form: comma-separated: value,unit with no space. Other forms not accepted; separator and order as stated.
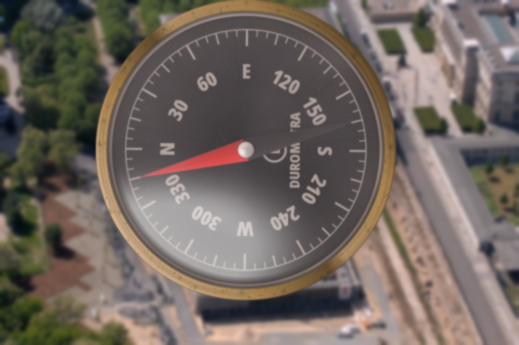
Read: 345,°
